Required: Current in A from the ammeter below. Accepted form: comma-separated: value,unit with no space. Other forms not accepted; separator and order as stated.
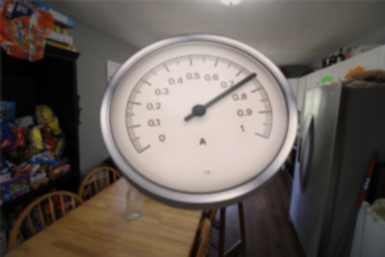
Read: 0.75,A
